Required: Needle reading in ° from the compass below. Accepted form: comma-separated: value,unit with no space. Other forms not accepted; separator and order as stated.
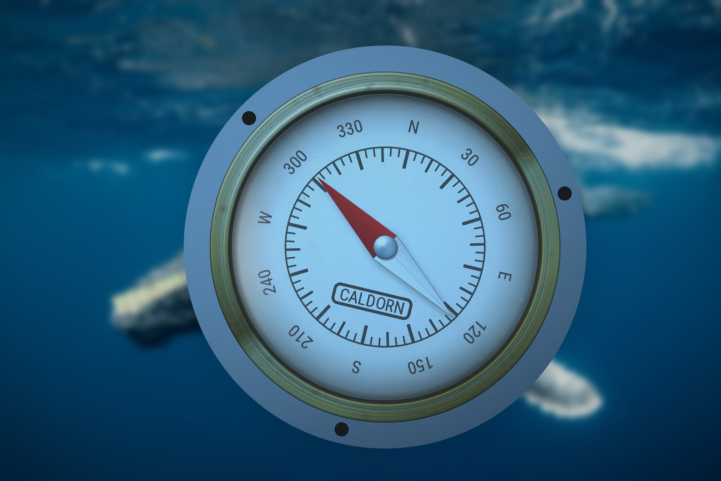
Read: 302.5,°
